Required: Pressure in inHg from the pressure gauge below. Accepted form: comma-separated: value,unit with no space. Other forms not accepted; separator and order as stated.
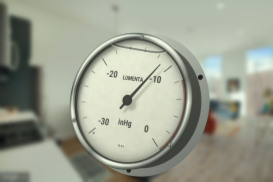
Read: -11,inHg
